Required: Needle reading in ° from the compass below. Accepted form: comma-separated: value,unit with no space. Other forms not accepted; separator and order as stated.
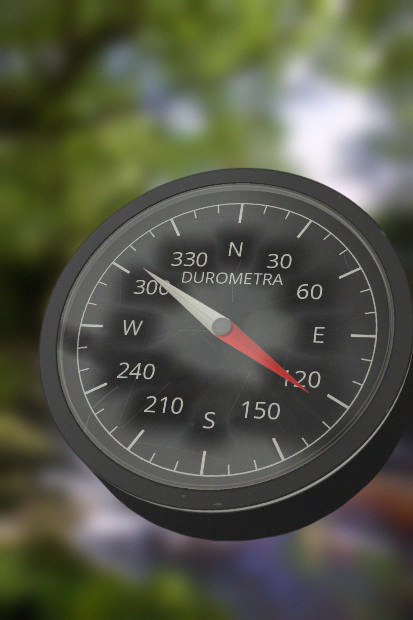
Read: 125,°
